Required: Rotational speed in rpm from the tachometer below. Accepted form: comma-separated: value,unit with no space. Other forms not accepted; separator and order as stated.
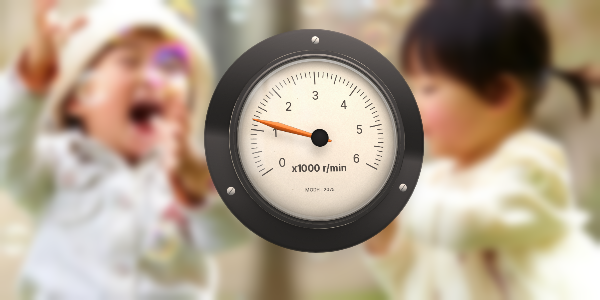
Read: 1200,rpm
